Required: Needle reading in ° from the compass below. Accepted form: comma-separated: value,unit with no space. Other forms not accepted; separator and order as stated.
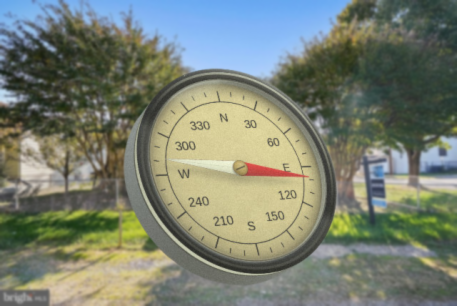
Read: 100,°
